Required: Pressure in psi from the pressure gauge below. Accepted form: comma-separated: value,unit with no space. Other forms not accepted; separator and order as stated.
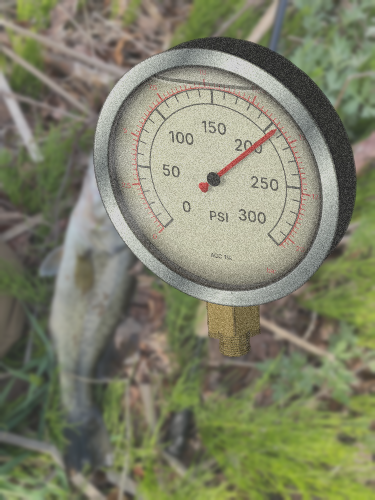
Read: 205,psi
